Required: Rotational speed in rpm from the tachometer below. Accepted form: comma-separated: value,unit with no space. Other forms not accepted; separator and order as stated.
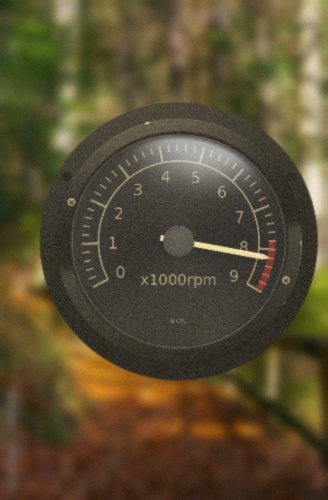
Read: 8200,rpm
